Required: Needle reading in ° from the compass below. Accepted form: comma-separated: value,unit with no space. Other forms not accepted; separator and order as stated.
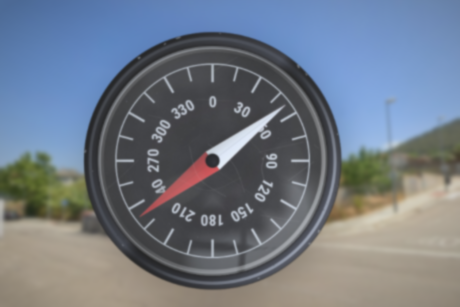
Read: 232.5,°
